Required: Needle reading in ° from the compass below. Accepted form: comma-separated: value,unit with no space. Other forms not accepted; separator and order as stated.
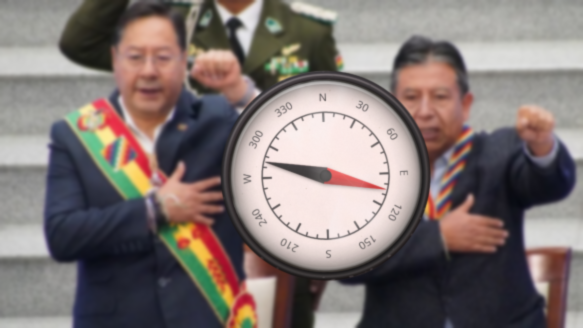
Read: 105,°
